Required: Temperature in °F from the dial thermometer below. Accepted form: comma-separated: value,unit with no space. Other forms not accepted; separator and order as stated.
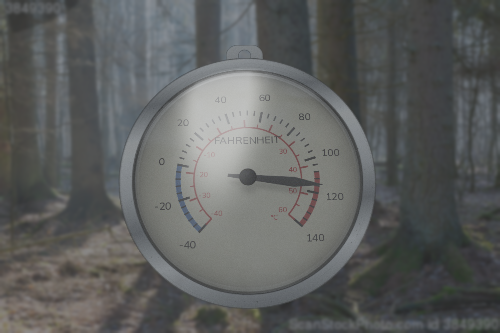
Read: 116,°F
